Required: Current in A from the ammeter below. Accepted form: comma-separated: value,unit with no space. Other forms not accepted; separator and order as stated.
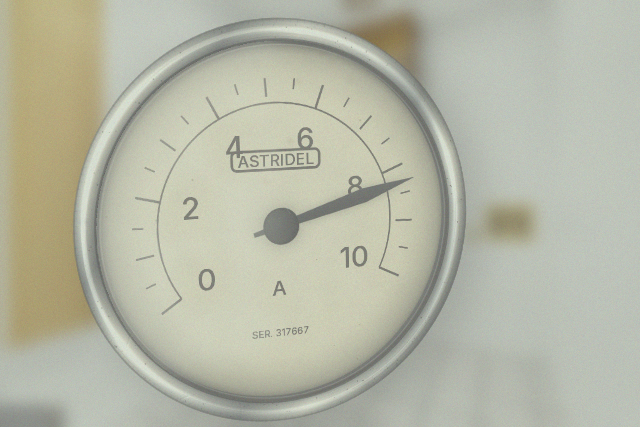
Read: 8.25,A
